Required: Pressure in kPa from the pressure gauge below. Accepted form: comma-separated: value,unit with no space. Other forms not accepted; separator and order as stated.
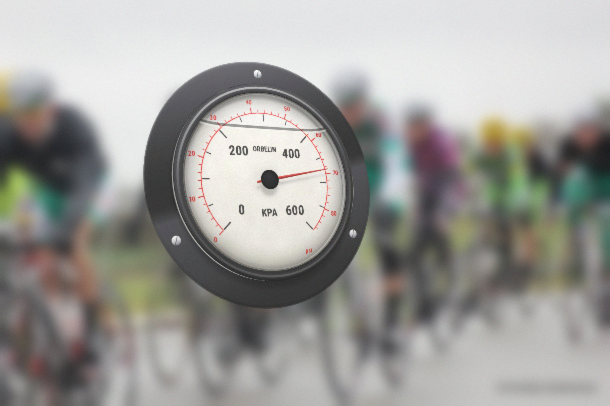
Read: 475,kPa
